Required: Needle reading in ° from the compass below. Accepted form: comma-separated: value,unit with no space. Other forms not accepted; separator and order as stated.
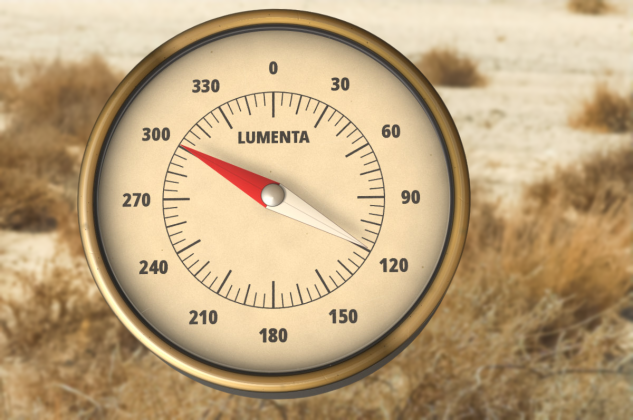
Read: 300,°
